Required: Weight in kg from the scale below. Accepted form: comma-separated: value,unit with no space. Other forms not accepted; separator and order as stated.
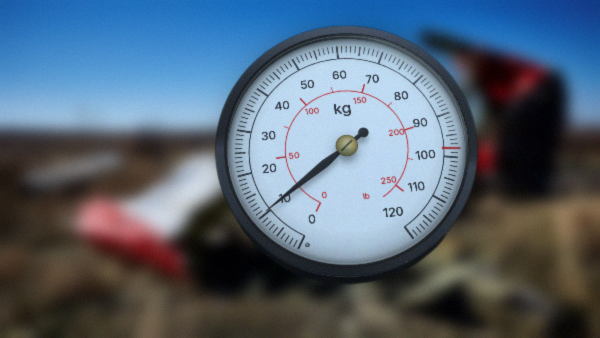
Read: 10,kg
